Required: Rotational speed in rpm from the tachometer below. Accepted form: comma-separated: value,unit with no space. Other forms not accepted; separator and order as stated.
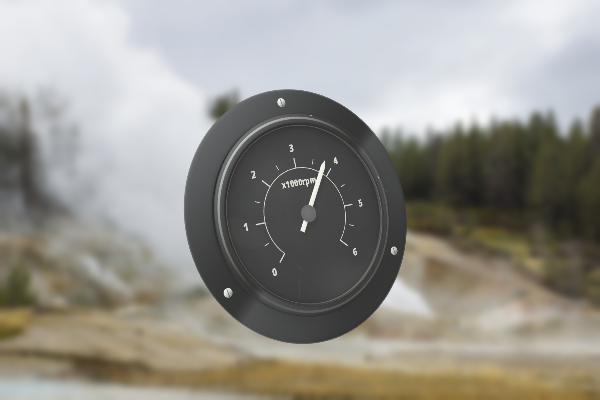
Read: 3750,rpm
